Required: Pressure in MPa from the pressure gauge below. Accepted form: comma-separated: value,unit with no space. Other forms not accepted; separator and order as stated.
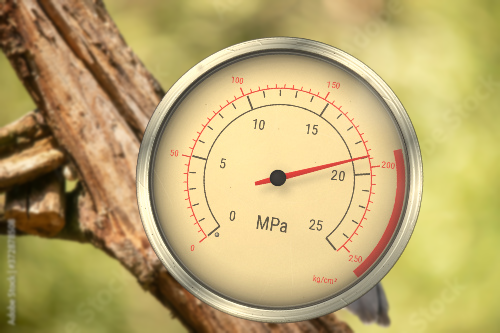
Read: 19,MPa
